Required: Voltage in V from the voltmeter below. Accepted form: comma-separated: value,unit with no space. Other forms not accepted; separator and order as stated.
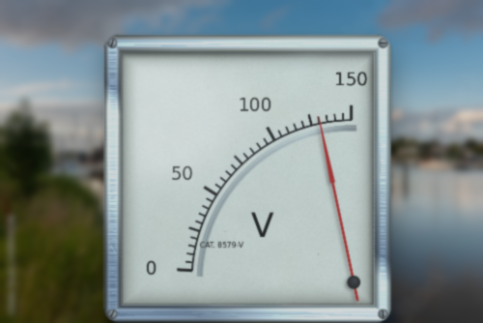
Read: 130,V
